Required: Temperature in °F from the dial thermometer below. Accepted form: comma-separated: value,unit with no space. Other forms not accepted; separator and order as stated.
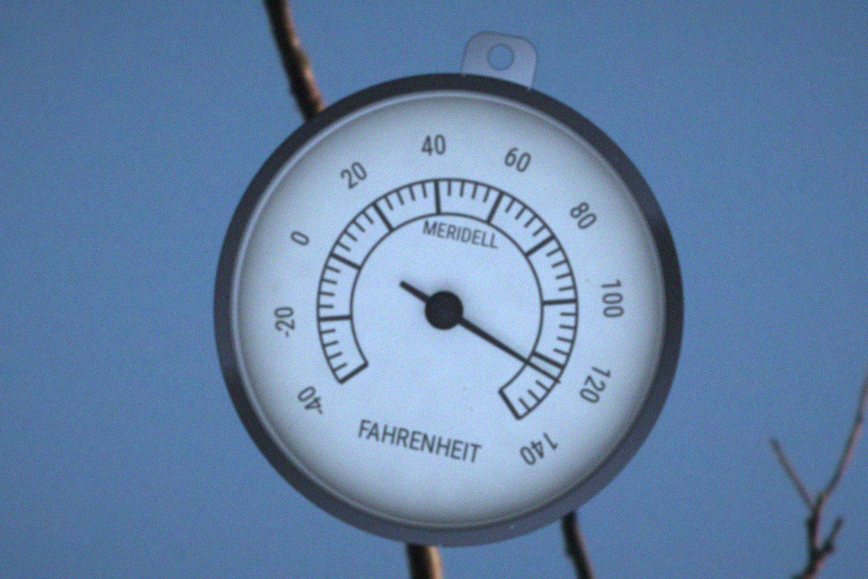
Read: 124,°F
